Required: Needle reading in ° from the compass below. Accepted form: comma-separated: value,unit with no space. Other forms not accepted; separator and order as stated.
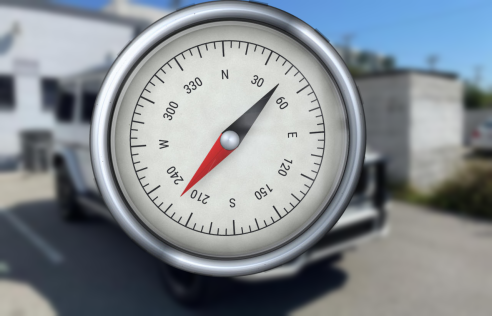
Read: 225,°
